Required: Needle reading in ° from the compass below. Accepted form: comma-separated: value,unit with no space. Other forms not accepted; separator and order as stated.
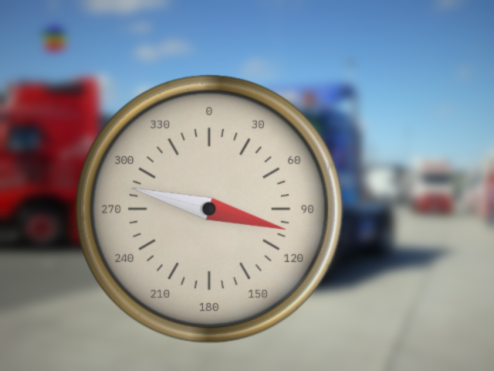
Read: 105,°
